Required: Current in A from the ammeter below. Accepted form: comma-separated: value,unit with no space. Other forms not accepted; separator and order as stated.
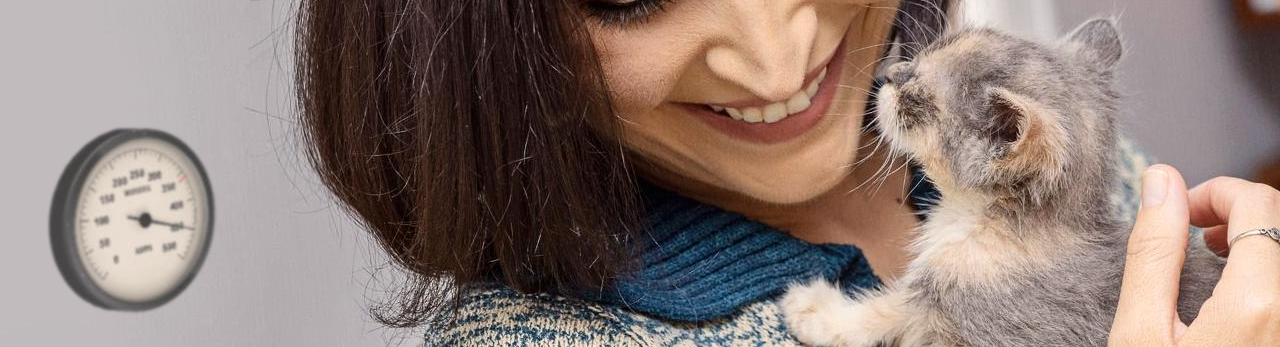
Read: 450,A
